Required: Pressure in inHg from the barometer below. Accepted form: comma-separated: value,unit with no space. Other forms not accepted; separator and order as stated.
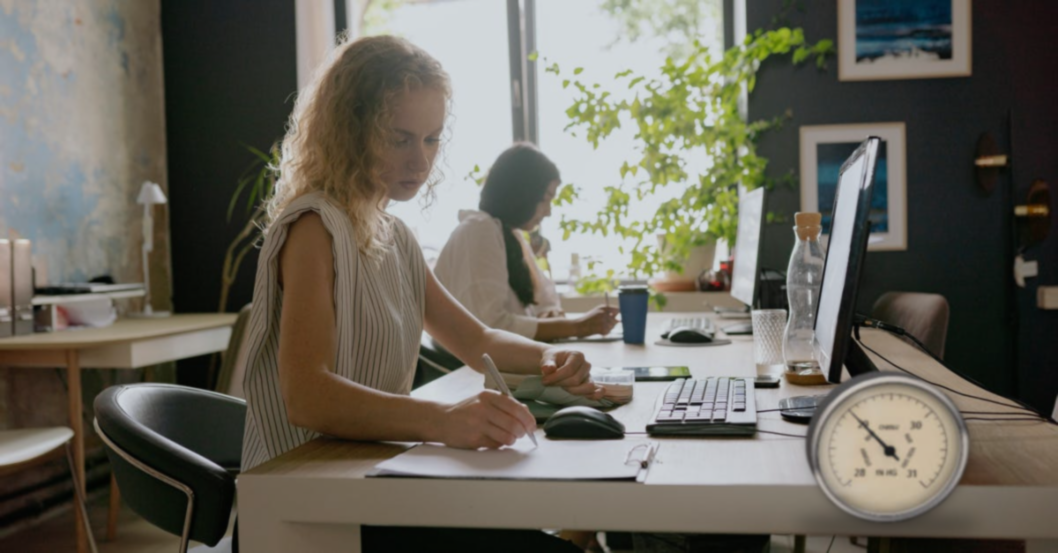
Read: 29,inHg
